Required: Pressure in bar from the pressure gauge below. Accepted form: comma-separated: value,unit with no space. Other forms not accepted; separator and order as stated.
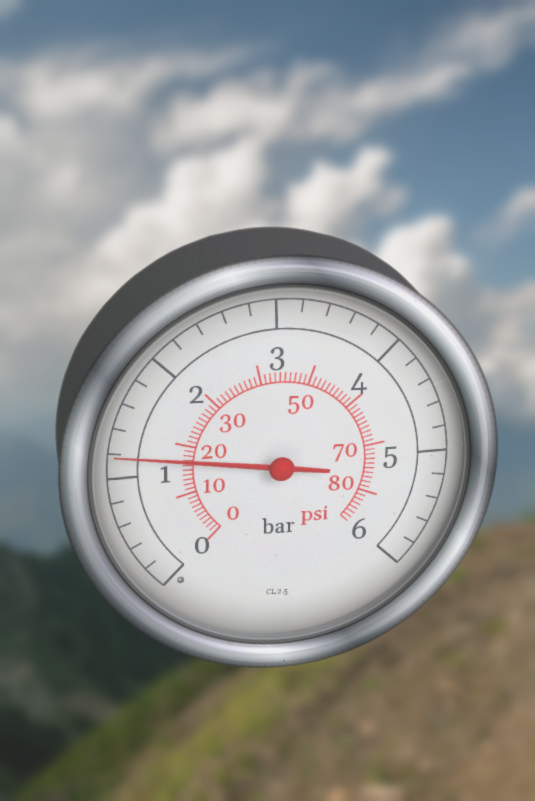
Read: 1.2,bar
